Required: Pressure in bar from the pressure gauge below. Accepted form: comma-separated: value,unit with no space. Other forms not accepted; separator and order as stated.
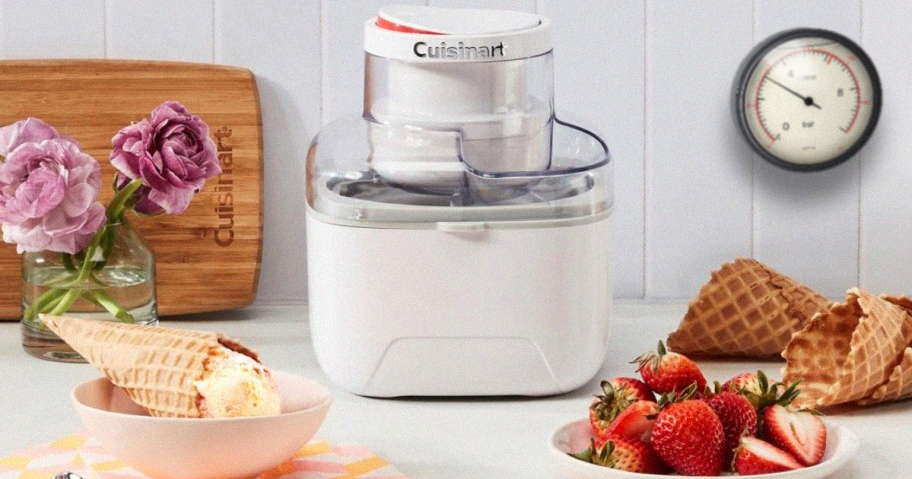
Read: 3,bar
